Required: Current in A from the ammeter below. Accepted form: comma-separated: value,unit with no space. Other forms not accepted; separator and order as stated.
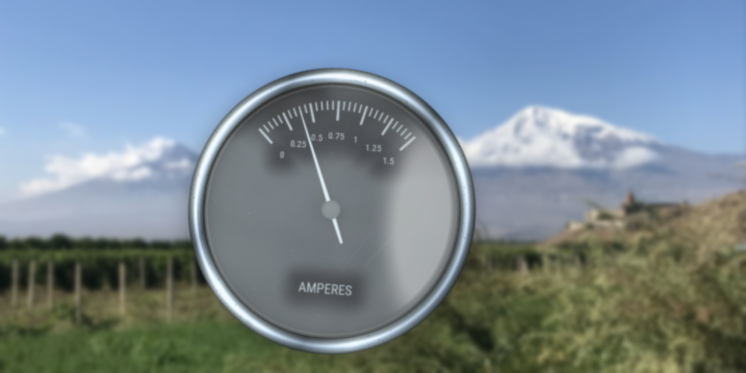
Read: 0.4,A
